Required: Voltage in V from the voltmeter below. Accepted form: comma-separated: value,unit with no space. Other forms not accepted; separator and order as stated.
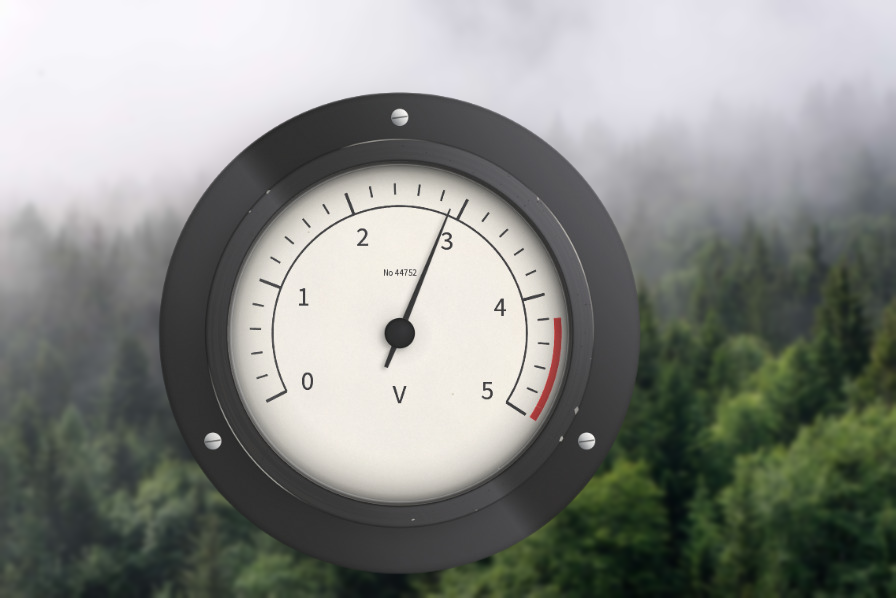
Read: 2.9,V
